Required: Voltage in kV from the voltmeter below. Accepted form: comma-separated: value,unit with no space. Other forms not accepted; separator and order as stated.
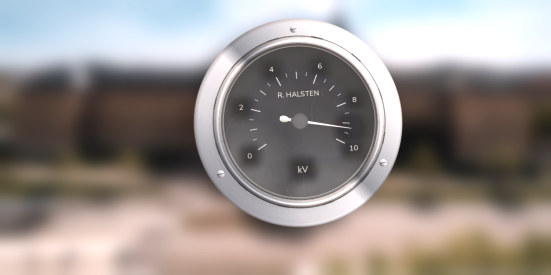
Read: 9.25,kV
